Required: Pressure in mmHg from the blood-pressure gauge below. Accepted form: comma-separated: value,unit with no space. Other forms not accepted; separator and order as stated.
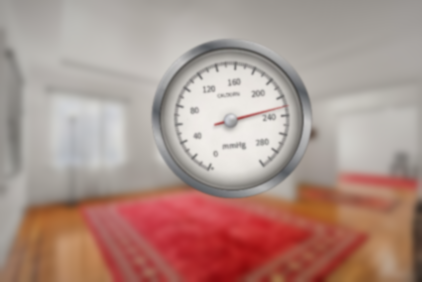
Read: 230,mmHg
